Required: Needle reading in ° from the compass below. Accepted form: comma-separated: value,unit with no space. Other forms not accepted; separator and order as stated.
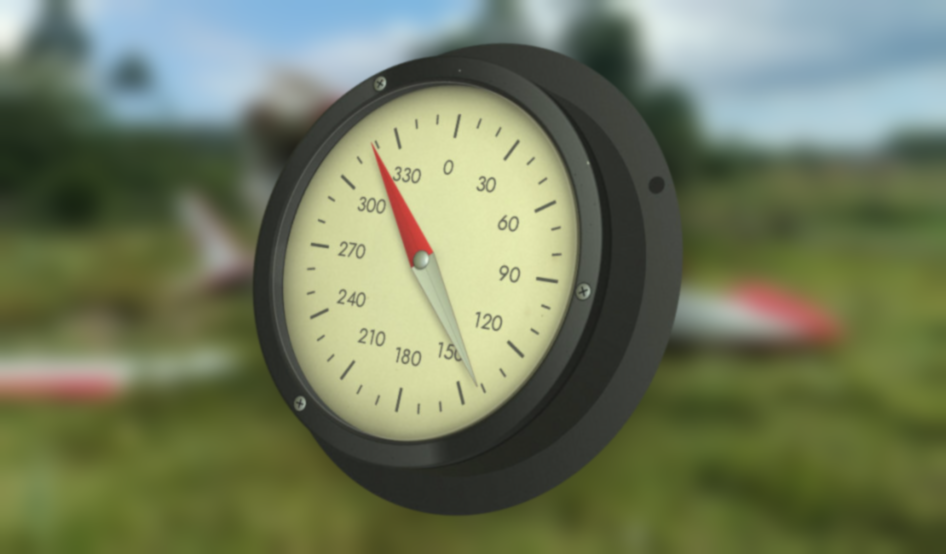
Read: 320,°
